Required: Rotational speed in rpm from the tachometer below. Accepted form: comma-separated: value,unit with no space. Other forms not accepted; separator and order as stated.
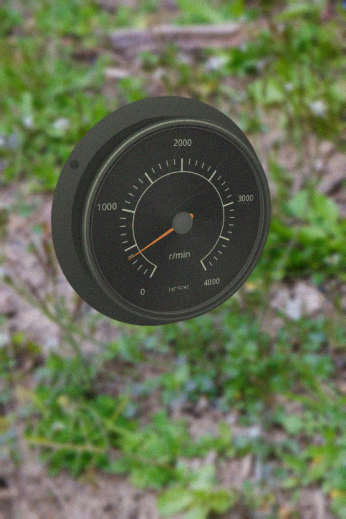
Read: 400,rpm
